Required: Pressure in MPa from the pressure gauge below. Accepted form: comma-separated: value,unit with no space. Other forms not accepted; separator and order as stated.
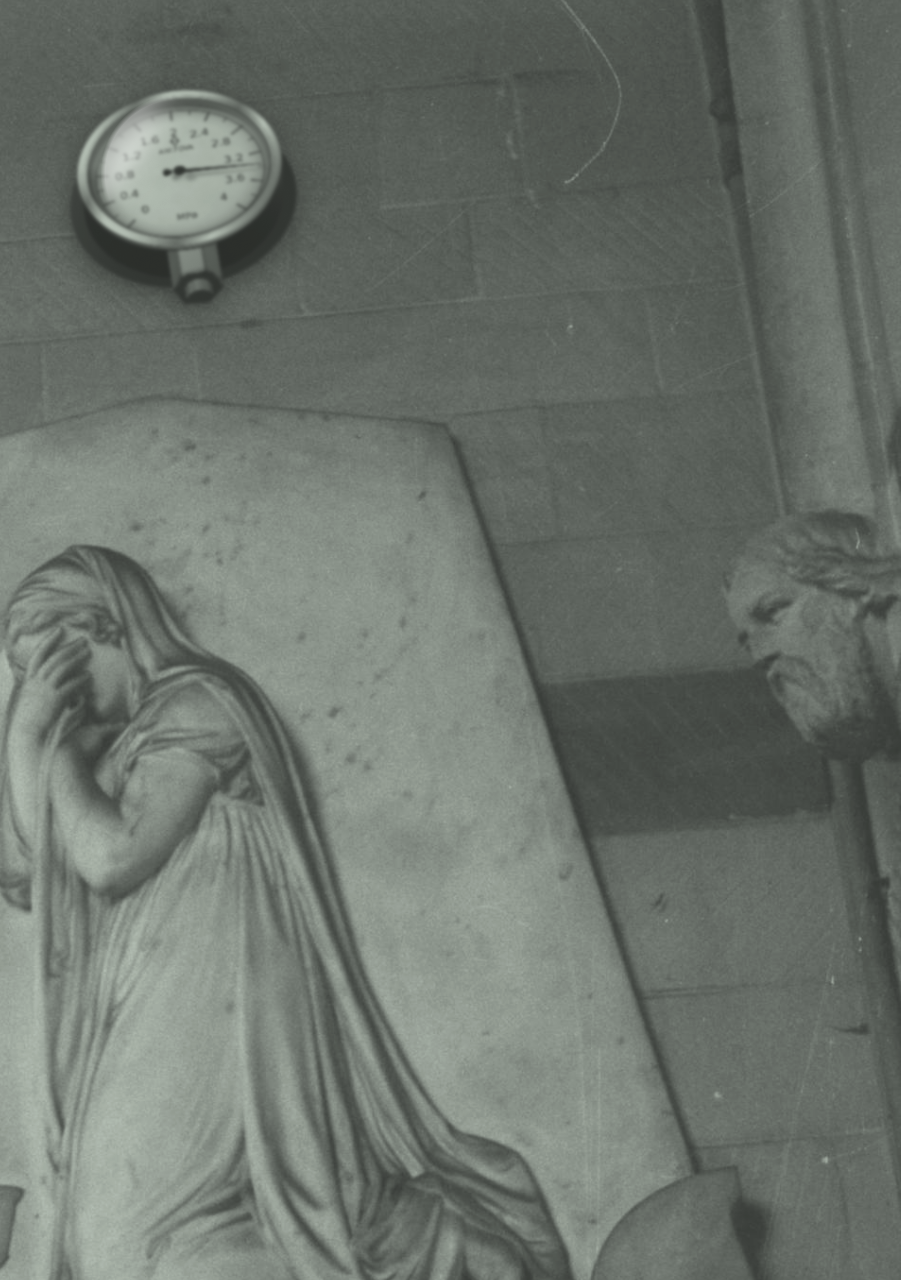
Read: 3.4,MPa
